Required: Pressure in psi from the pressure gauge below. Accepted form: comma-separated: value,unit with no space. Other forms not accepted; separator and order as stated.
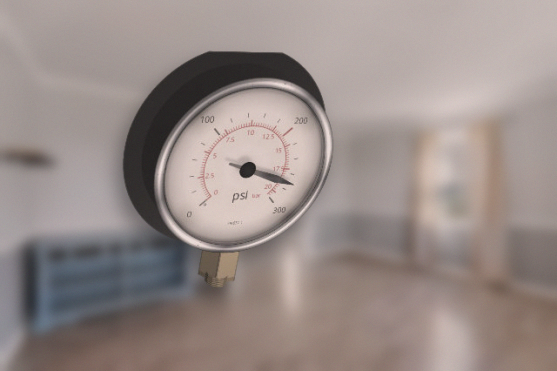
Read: 270,psi
